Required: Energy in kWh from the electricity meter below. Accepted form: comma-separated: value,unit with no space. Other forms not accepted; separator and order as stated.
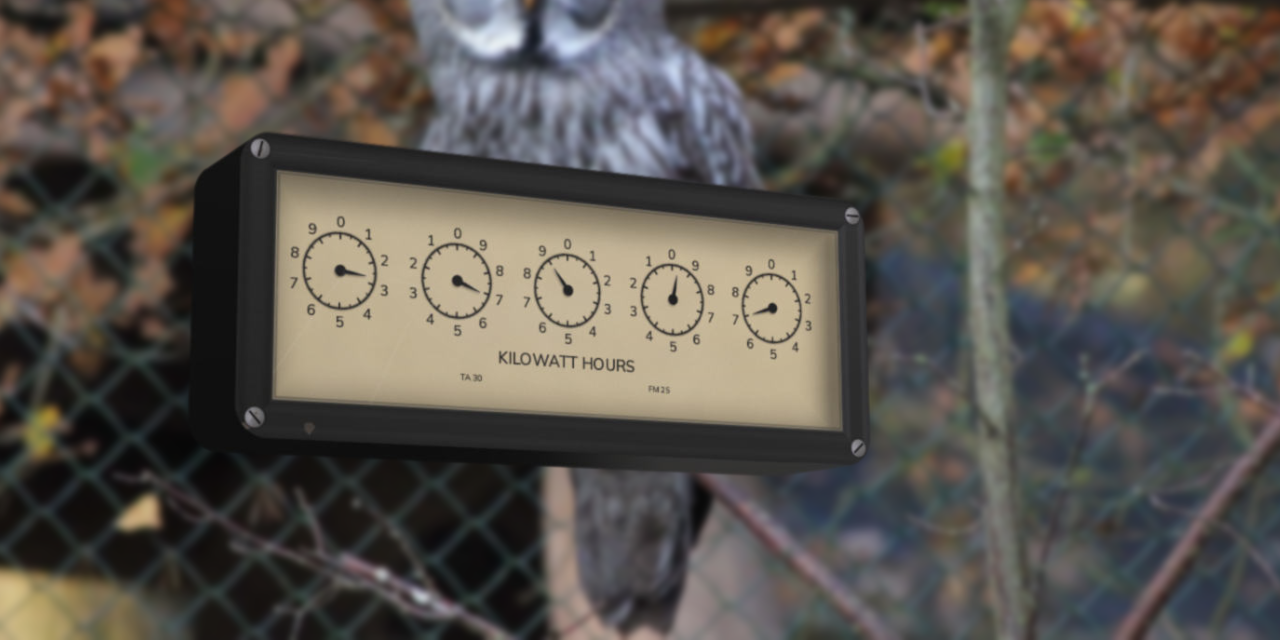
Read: 26897,kWh
